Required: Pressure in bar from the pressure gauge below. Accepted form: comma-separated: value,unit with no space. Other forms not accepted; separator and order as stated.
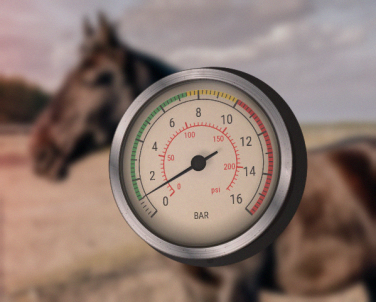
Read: 1,bar
